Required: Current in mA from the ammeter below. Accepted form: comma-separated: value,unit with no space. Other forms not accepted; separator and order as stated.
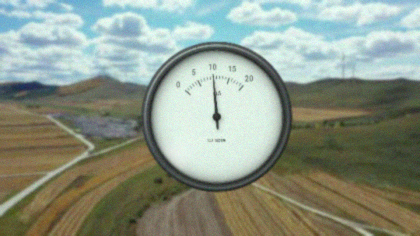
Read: 10,mA
